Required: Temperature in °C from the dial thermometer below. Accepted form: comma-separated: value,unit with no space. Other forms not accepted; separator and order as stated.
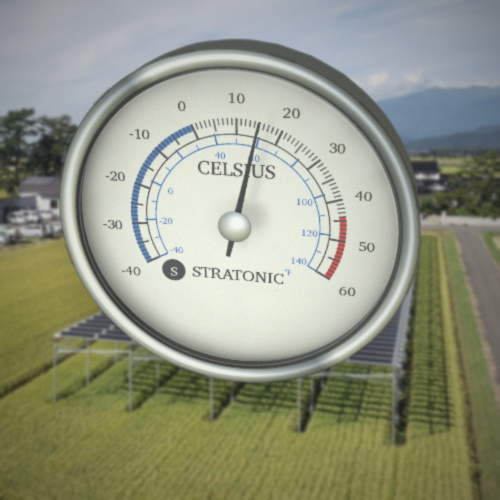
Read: 15,°C
